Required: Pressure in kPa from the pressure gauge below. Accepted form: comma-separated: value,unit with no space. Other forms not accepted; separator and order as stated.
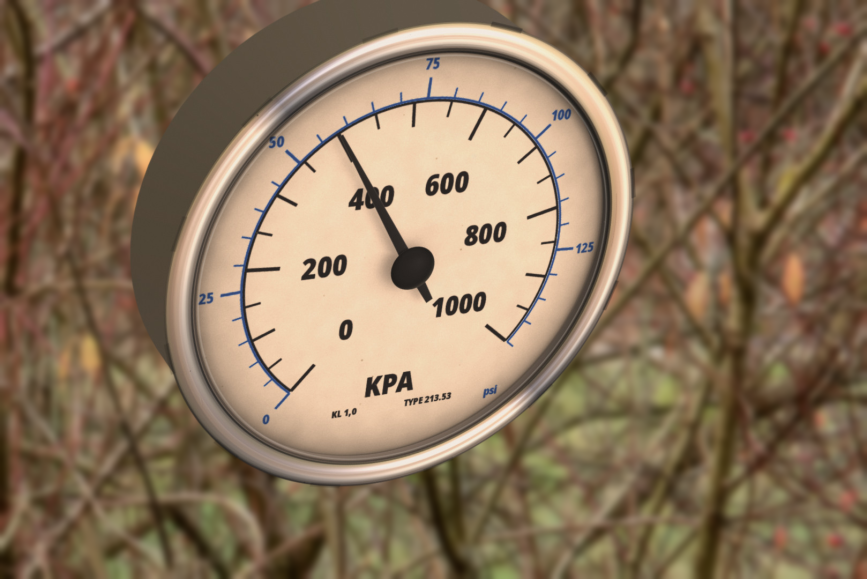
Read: 400,kPa
